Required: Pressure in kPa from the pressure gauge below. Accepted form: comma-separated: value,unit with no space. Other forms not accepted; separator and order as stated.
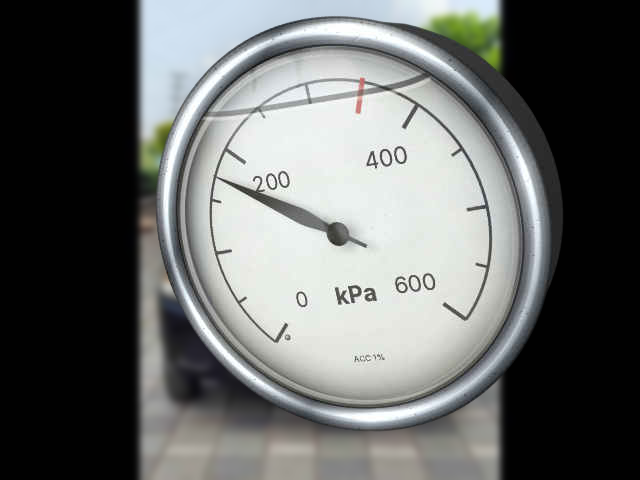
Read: 175,kPa
